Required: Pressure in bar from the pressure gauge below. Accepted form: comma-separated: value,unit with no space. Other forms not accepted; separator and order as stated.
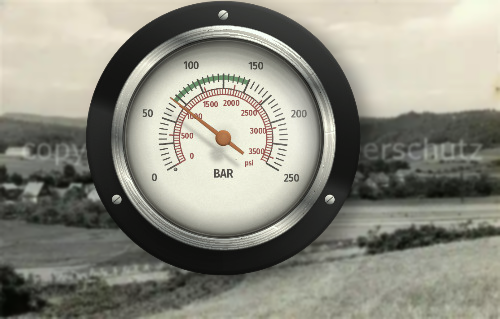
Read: 70,bar
